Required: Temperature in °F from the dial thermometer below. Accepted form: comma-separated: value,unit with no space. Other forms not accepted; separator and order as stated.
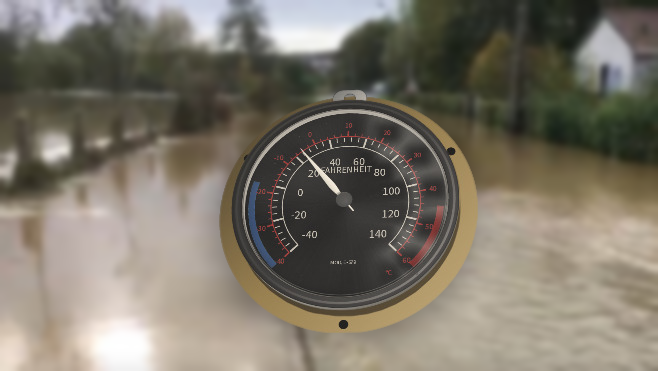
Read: 24,°F
